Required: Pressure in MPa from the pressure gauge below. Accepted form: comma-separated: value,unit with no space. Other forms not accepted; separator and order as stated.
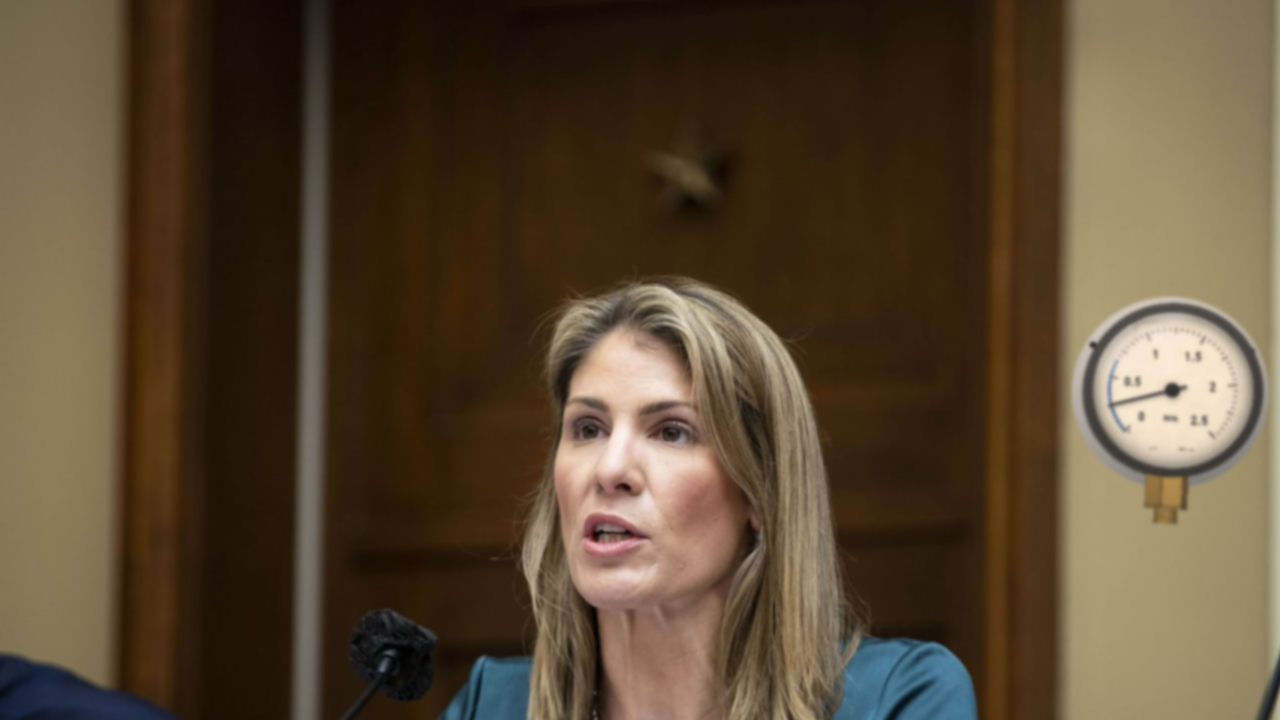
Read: 0.25,MPa
